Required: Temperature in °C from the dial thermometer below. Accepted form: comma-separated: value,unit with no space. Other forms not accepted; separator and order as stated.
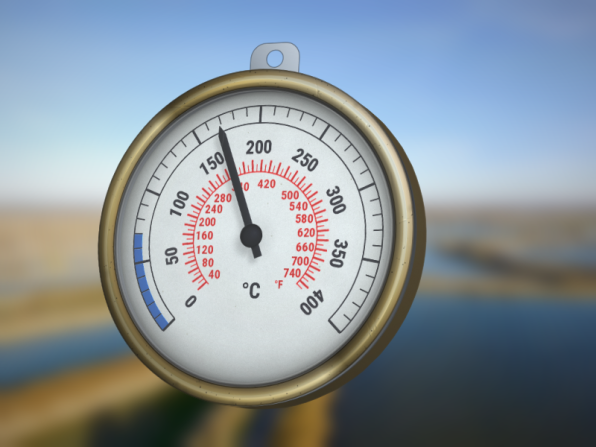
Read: 170,°C
